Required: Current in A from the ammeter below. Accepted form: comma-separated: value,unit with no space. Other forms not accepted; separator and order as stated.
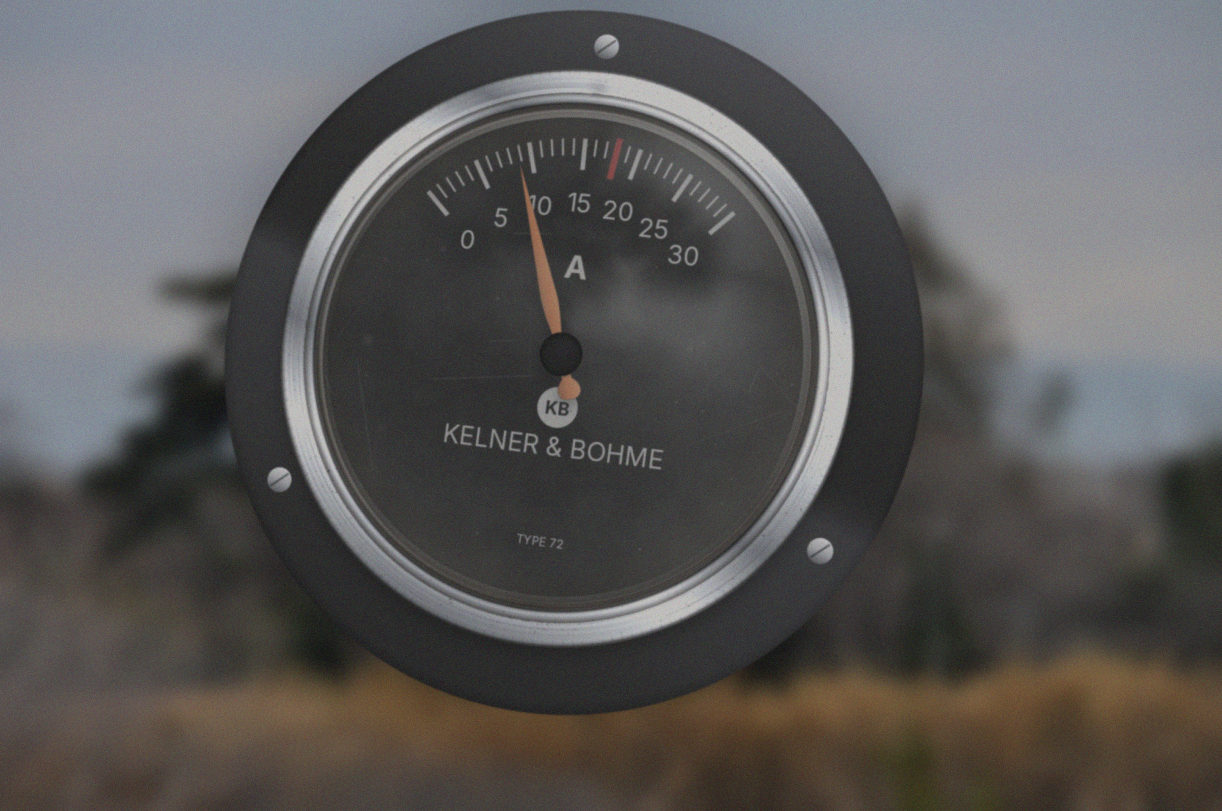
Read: 9,A
